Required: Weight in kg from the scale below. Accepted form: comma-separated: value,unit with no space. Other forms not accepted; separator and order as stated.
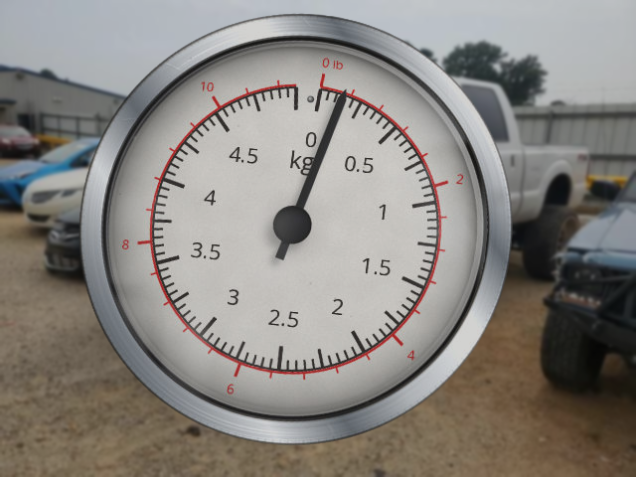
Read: 0.15,kg
